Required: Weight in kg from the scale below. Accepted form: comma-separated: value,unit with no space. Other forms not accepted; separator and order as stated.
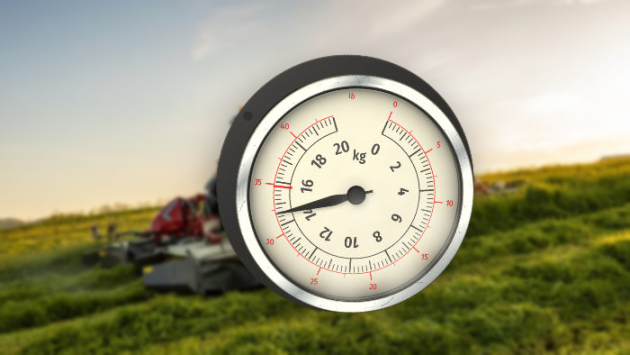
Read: 14.6,kg
